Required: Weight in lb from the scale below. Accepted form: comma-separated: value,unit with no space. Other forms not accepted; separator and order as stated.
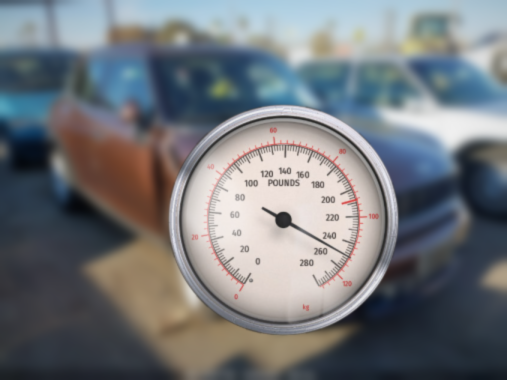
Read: 250,lb
